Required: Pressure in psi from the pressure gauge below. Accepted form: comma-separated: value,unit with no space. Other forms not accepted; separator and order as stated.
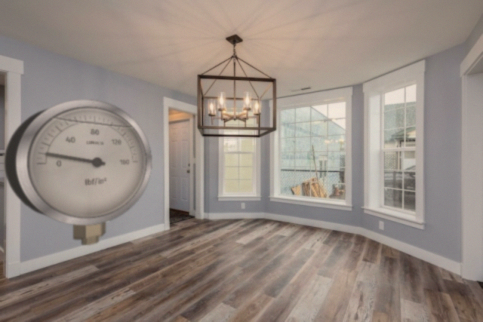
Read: 10,psi
